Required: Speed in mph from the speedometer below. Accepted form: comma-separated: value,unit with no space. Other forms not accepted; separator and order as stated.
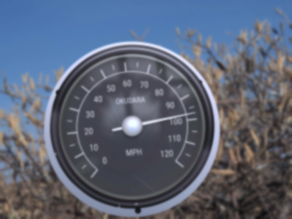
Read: 97.5,mph
